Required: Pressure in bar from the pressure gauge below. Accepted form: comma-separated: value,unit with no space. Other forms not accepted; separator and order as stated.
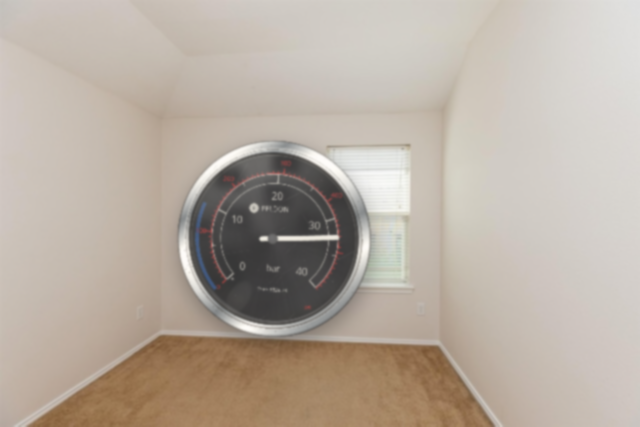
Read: 32.5,bar
